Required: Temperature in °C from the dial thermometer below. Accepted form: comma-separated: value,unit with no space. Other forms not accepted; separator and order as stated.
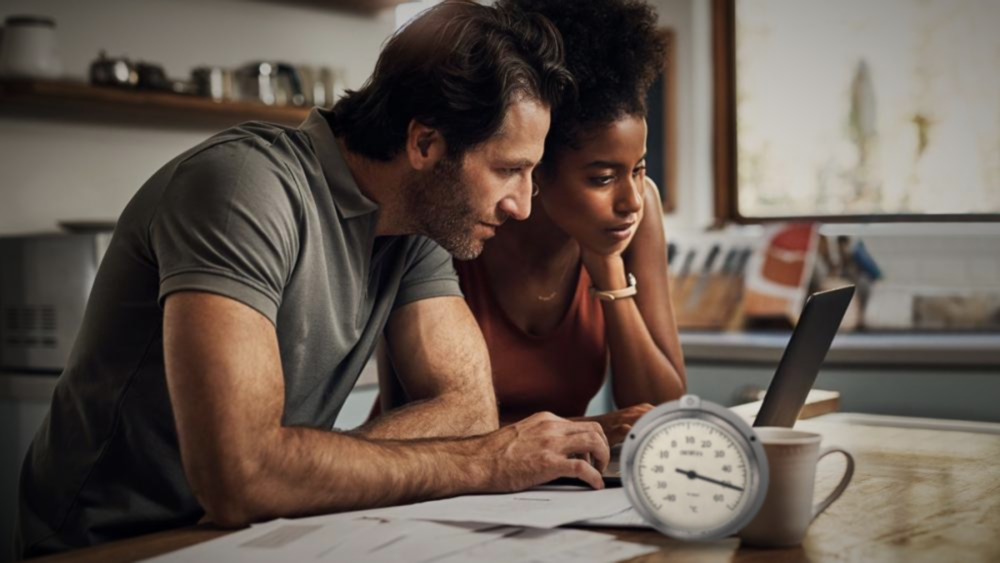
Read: 50,°C
